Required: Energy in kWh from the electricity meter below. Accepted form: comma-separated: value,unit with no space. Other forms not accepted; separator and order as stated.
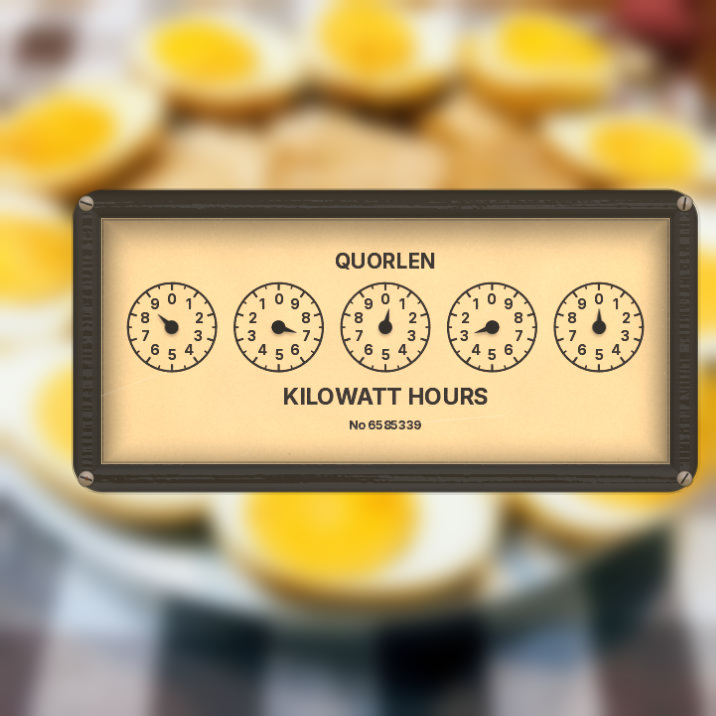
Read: 87030,kWh
